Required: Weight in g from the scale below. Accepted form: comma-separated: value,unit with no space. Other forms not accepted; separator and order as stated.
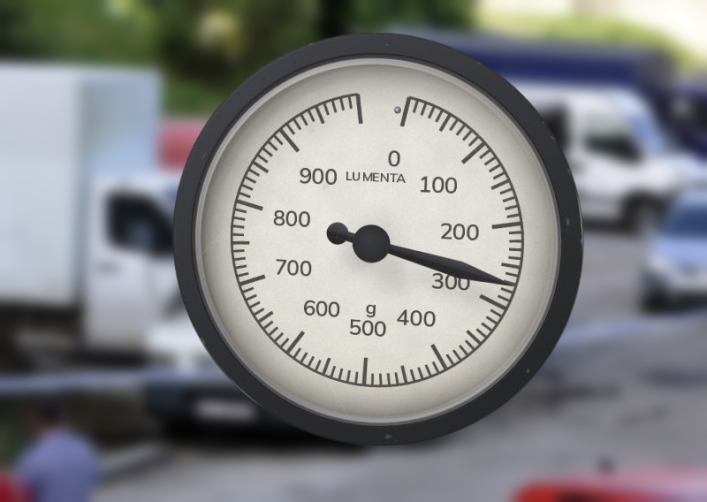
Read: 270,g
